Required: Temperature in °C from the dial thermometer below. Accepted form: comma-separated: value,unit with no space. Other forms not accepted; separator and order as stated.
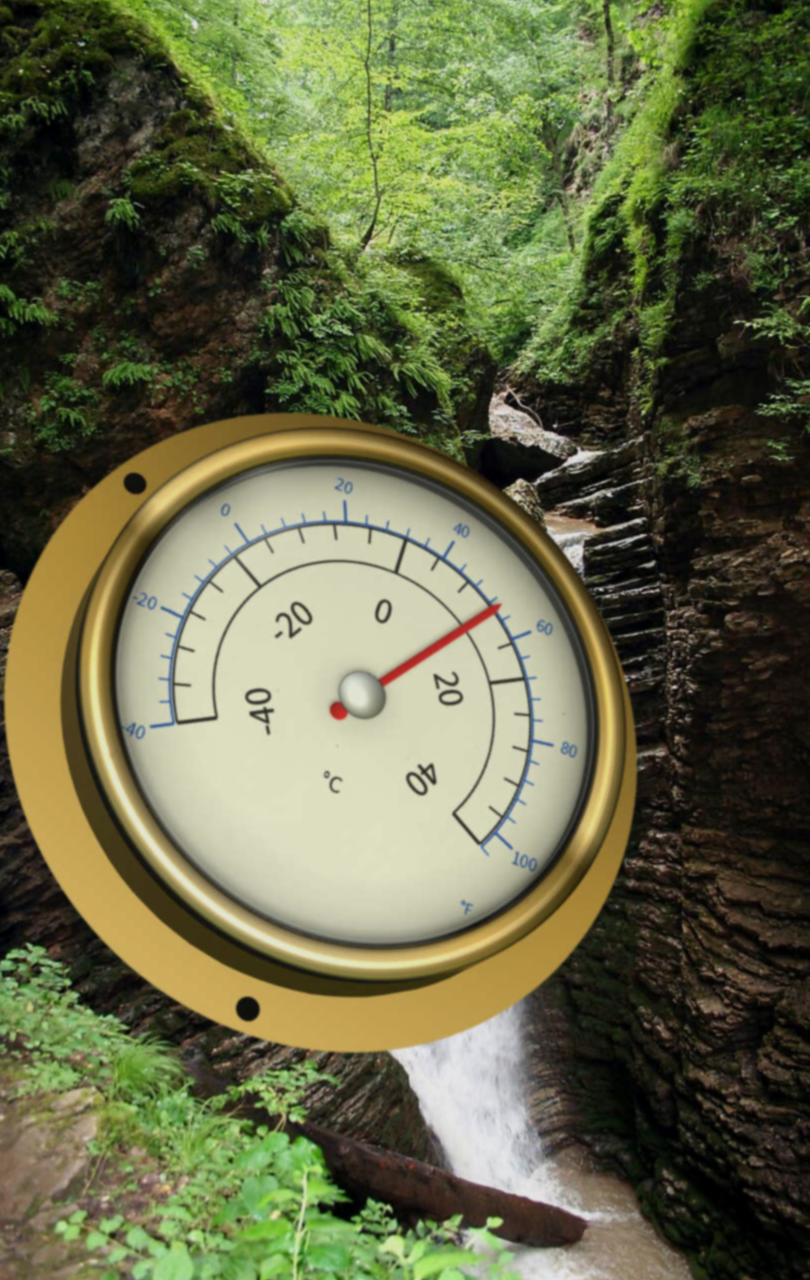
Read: 12,°C
